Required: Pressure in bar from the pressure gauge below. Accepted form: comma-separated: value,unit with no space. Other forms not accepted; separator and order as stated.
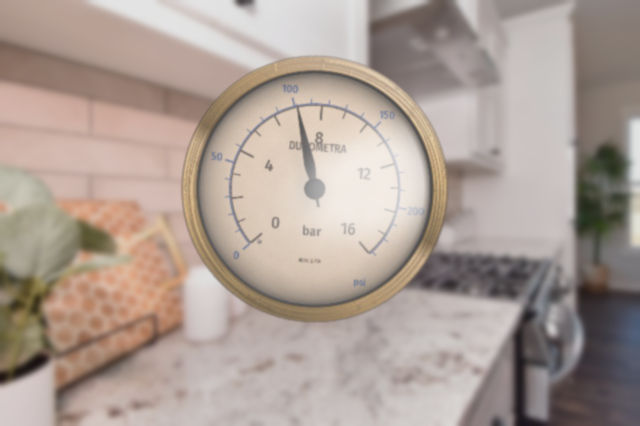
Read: 7,bar
